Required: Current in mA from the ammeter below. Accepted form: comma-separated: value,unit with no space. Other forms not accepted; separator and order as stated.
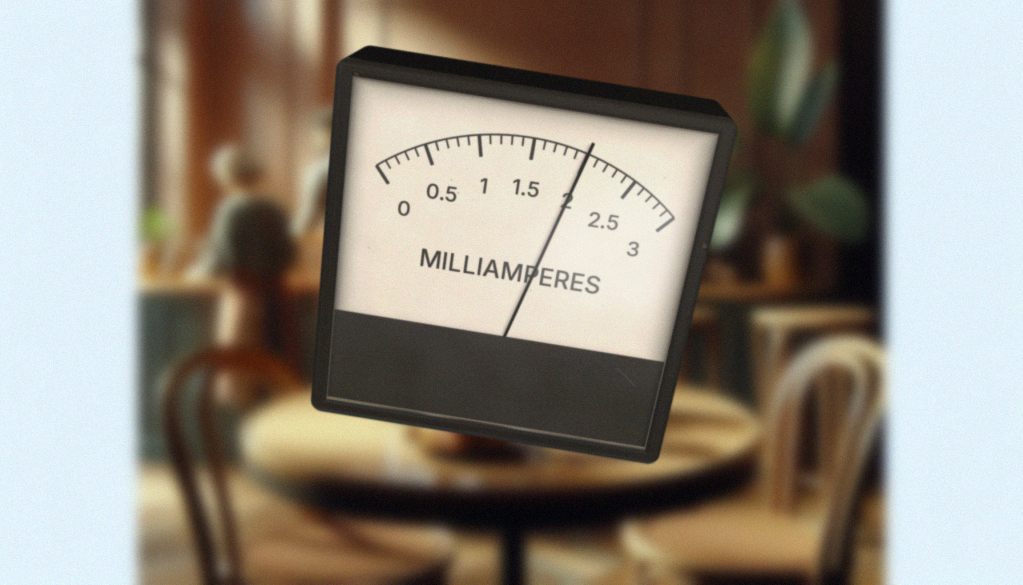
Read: 2,mA
